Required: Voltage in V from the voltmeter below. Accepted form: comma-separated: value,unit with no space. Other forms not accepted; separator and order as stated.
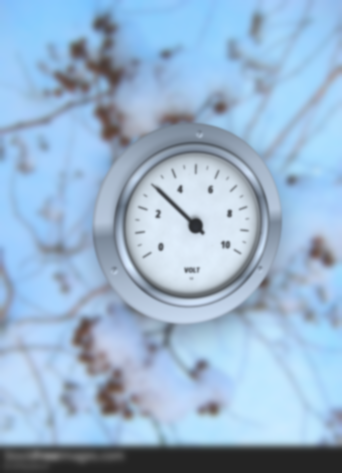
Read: 3,V
